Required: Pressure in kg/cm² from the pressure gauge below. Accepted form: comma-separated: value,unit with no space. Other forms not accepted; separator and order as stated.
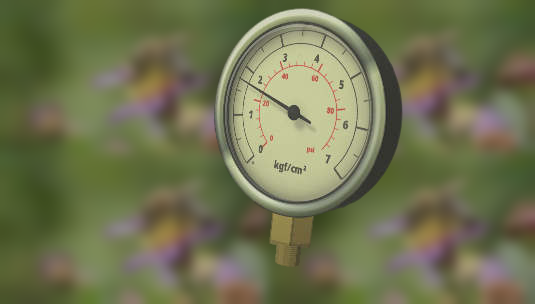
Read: 1.75,kg/cm²
